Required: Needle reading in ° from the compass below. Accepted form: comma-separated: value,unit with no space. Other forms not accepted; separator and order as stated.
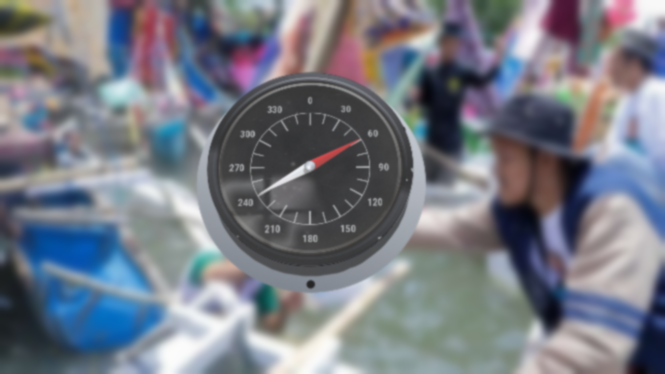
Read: 60,°
